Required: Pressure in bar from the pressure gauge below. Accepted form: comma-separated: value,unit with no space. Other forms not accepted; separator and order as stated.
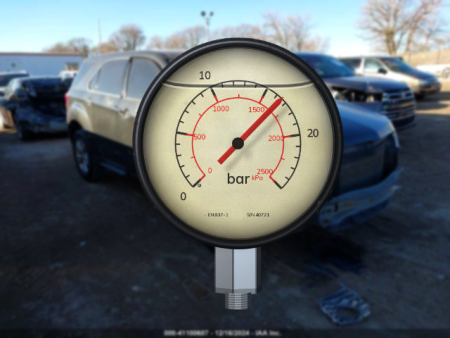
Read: 16.5,bar
